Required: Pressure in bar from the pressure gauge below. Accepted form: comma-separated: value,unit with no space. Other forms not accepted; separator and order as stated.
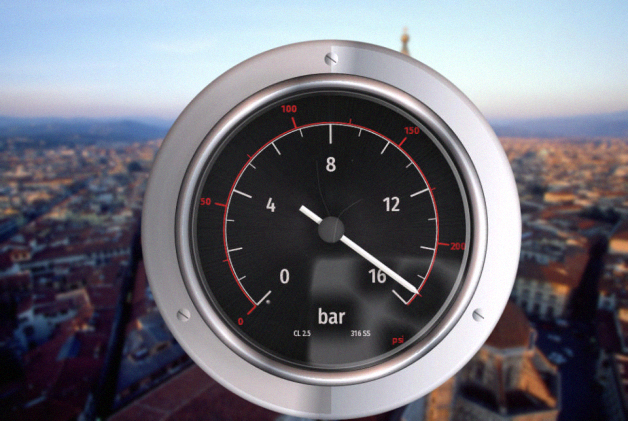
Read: 15.5,bar
